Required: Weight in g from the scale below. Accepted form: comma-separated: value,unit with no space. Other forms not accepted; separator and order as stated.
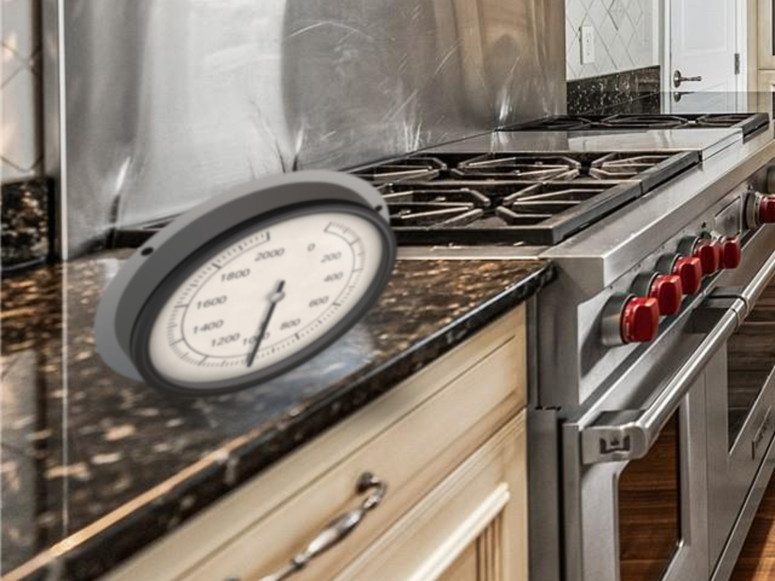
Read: 1000,g
